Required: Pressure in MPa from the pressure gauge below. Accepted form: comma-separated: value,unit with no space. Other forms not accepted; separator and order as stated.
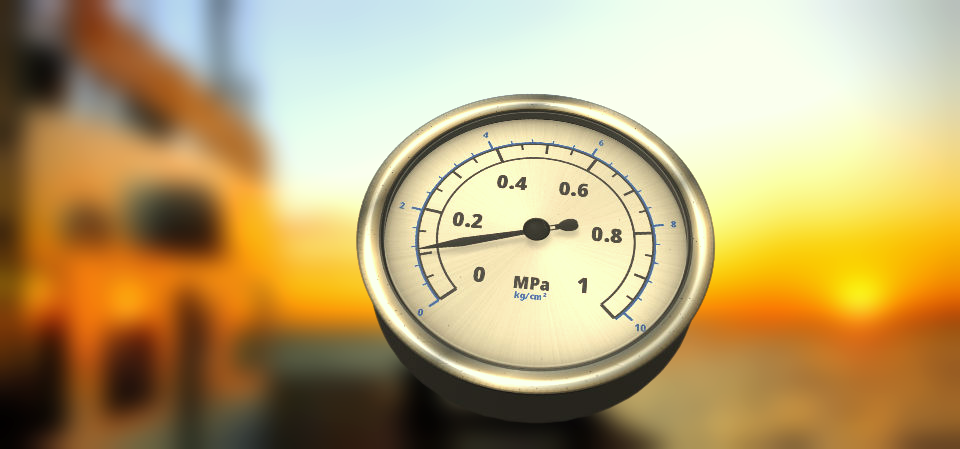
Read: 0.1,MPa
